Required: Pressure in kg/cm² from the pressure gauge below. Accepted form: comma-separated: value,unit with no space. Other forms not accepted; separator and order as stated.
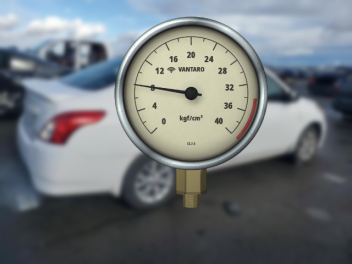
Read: 8,kg/cm²
